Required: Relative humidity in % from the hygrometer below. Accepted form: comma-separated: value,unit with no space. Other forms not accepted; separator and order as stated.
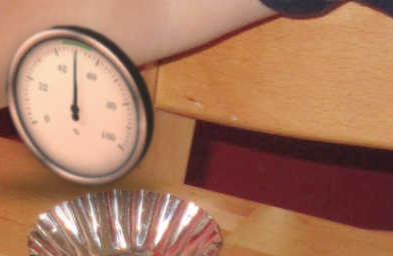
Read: 50,%
